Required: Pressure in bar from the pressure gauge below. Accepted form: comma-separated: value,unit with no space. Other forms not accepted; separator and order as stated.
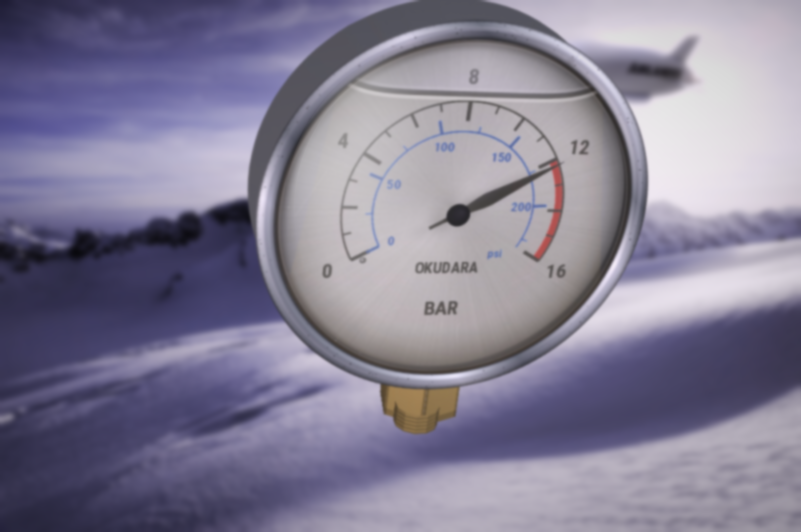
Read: 12,bar
